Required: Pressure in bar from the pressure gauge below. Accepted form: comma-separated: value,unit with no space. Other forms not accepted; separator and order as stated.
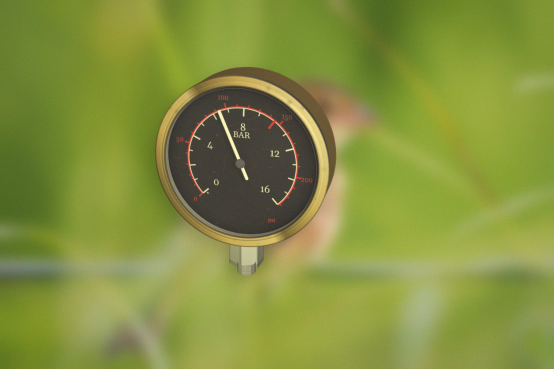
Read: 6.5,bar
